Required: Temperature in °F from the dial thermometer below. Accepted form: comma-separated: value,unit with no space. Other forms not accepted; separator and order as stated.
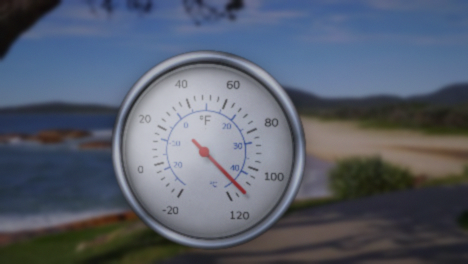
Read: 112,°F
